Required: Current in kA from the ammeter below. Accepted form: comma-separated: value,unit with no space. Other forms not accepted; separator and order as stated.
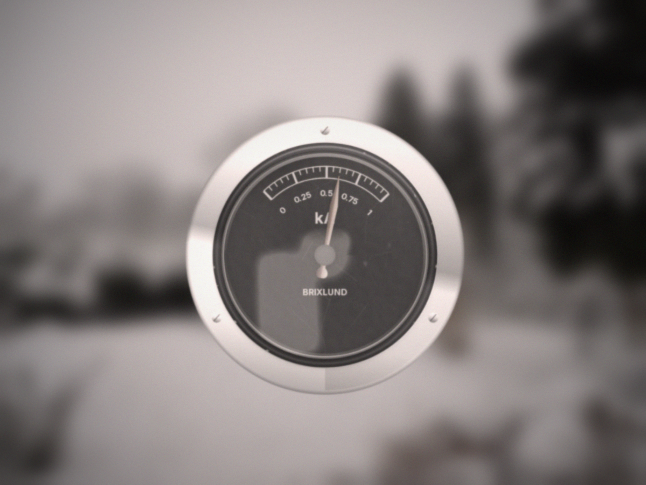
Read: 0.6,kA
